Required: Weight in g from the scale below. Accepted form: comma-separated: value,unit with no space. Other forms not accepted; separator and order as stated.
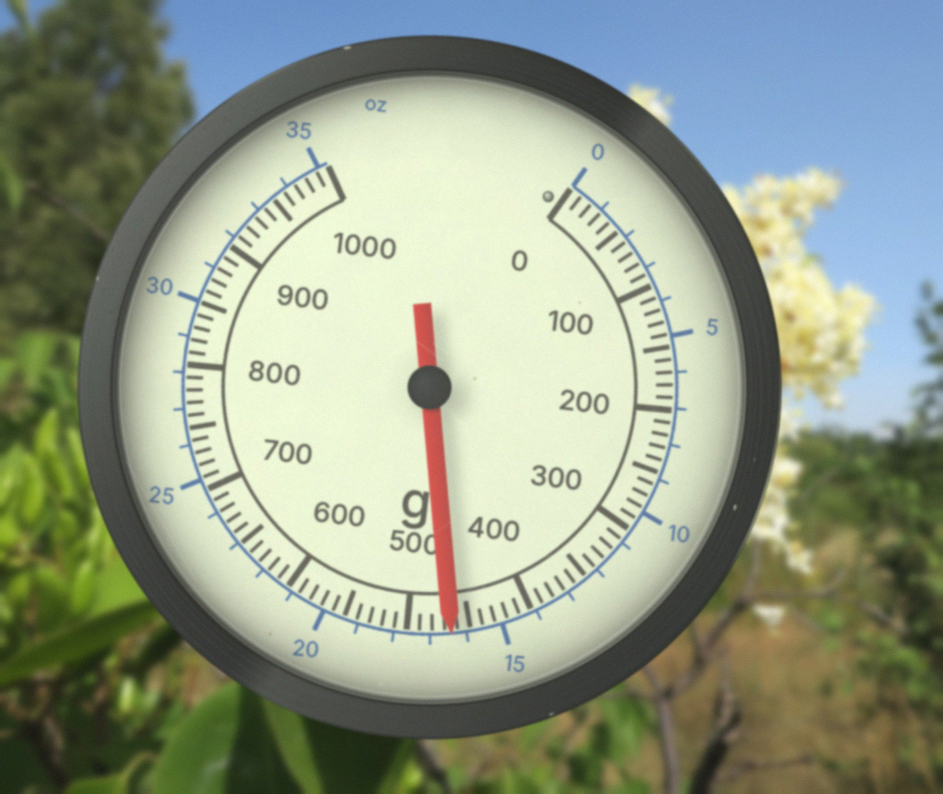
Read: 465,g
